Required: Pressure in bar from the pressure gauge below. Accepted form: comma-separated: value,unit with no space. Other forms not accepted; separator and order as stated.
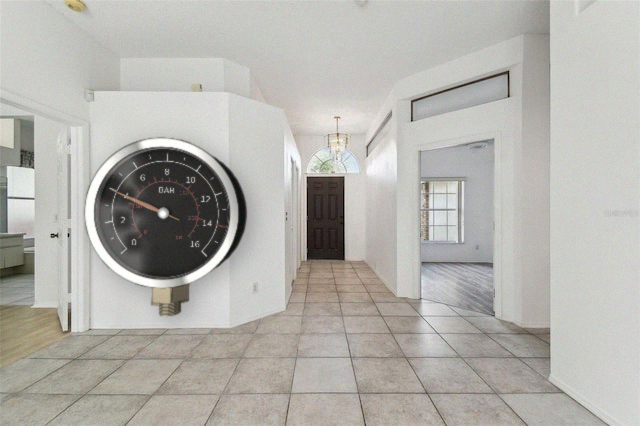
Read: 4,bar
